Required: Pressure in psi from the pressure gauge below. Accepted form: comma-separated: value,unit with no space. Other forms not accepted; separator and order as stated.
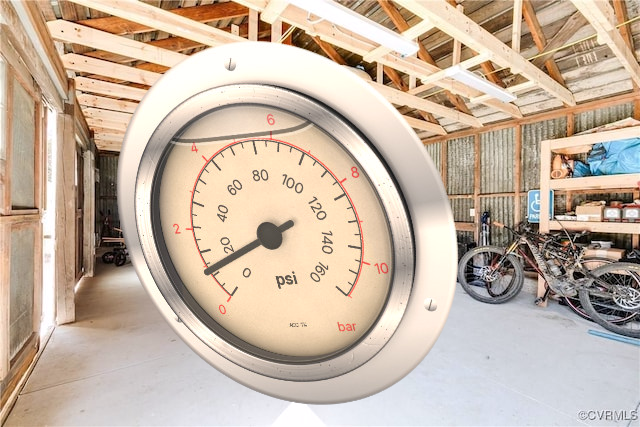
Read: 12.5,psi
